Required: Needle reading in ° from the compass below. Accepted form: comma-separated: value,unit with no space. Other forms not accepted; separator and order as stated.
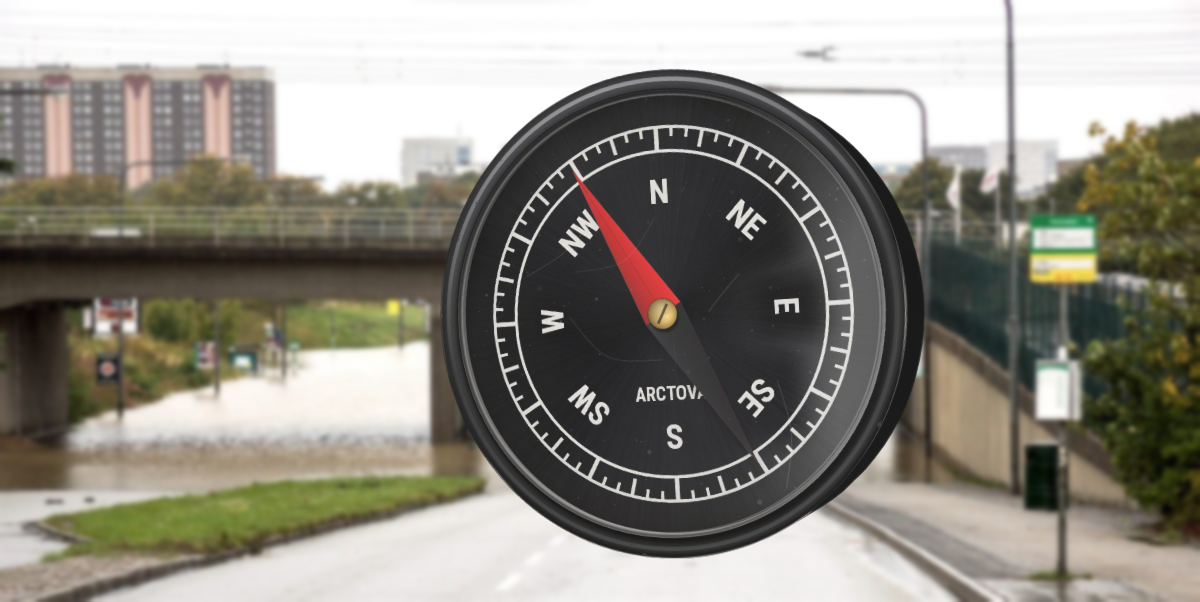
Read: 330,°
